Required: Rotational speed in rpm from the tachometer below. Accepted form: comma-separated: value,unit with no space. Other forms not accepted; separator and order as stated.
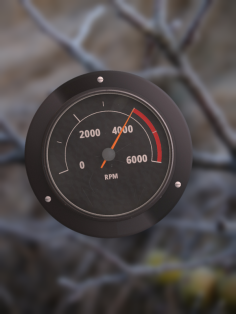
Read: 4000,rpm
